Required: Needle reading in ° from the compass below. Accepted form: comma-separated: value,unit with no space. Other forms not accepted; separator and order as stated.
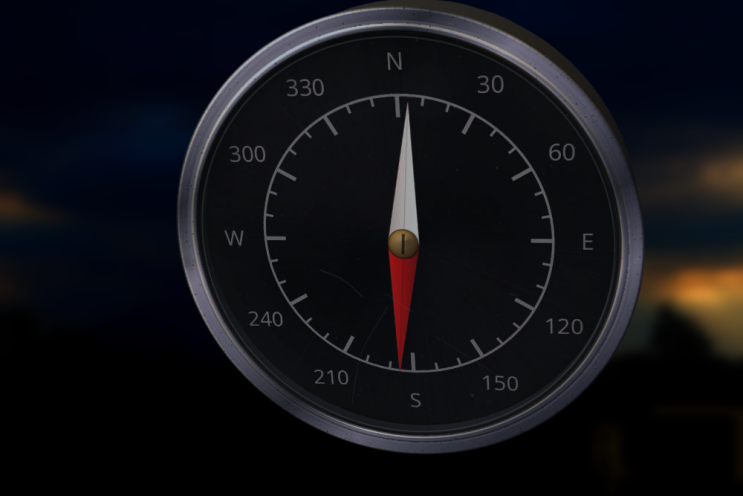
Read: 185,°
